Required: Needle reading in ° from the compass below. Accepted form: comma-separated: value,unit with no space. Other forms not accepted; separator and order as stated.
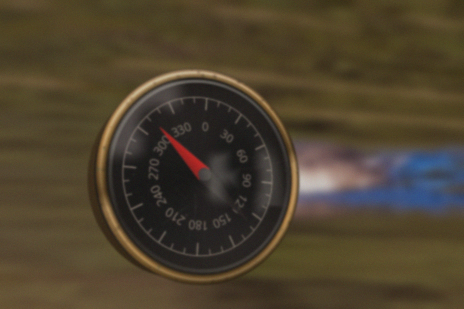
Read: 310,°
